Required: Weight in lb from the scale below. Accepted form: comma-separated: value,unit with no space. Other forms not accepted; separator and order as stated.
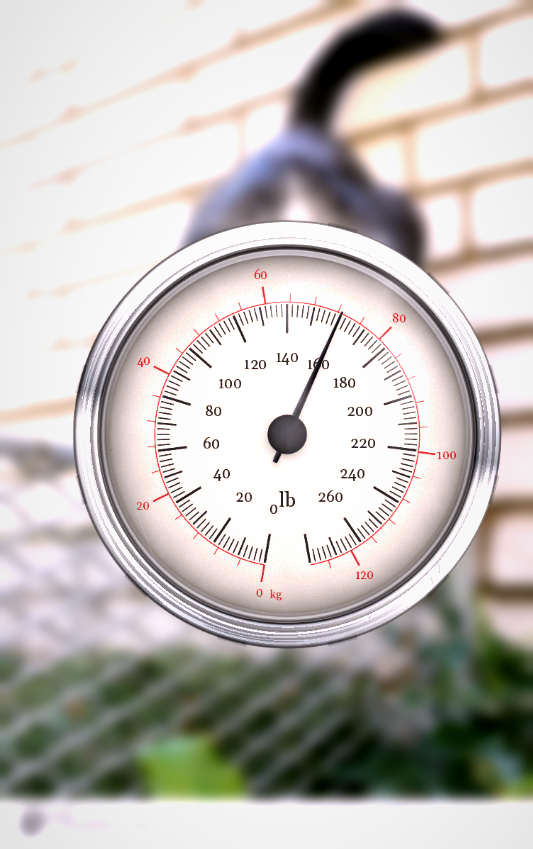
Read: 160,lb
